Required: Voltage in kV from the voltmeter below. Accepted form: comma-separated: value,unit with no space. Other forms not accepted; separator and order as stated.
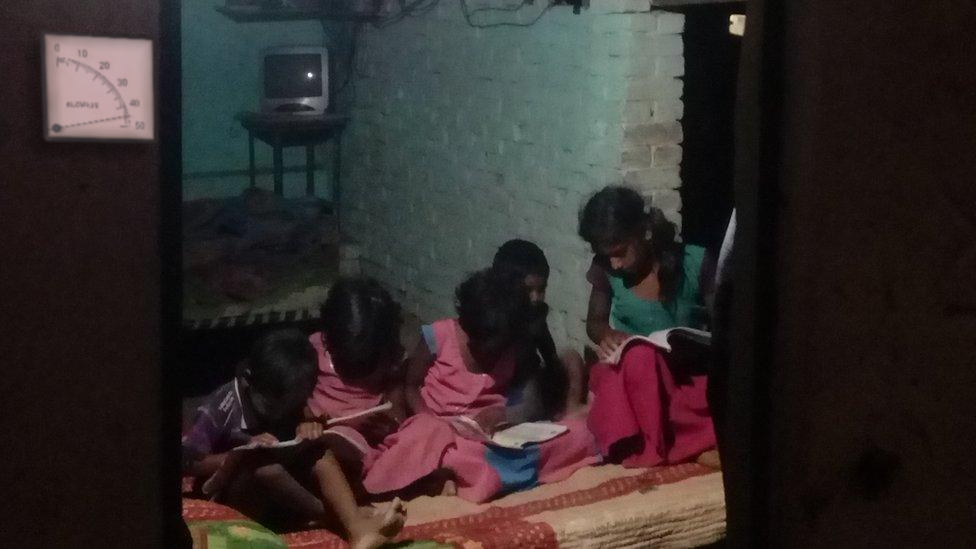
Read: 45,kV
